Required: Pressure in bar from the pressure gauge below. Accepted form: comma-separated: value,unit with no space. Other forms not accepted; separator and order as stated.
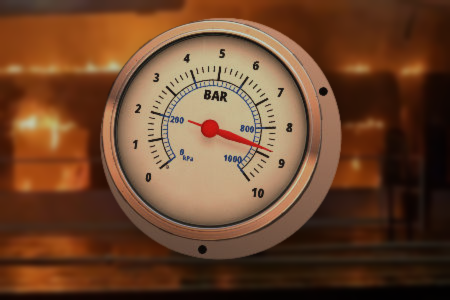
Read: 8.8,bar
